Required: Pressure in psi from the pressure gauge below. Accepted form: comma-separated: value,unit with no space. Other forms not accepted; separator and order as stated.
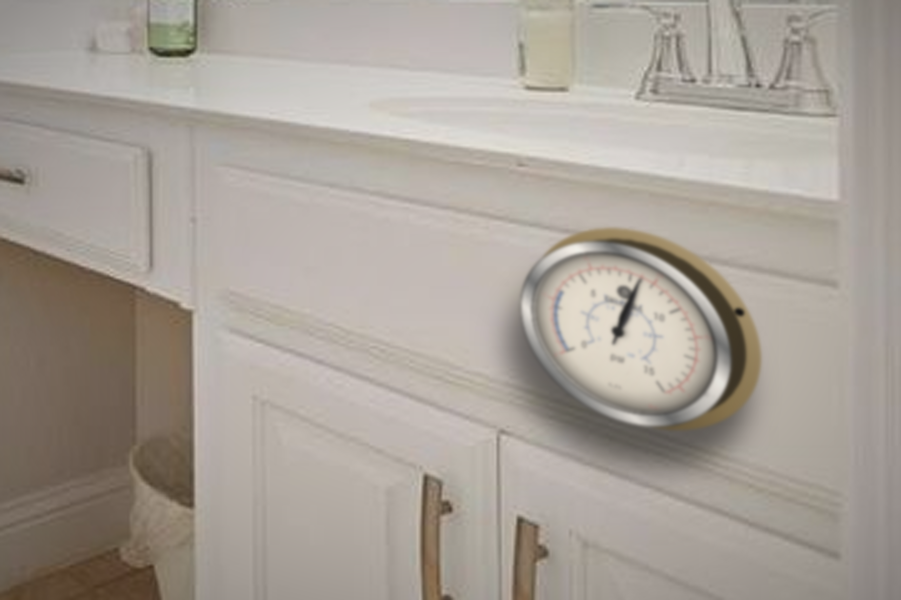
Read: 8,psi
